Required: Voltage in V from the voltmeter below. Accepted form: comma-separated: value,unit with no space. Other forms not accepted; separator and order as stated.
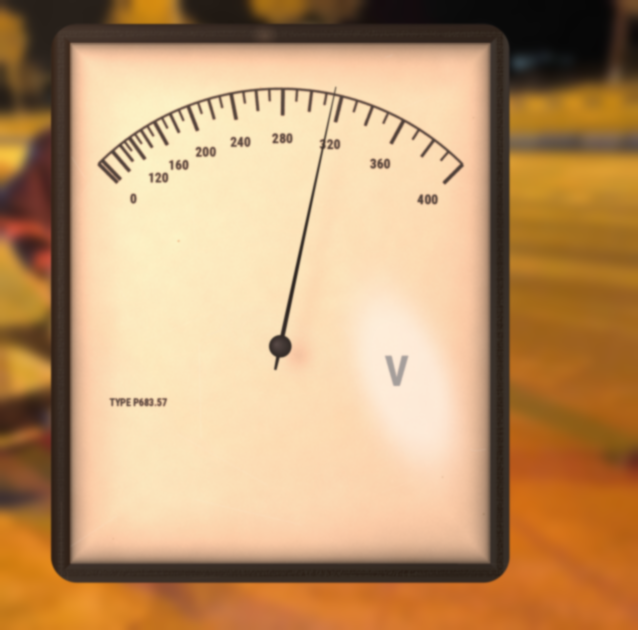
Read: 315,V
